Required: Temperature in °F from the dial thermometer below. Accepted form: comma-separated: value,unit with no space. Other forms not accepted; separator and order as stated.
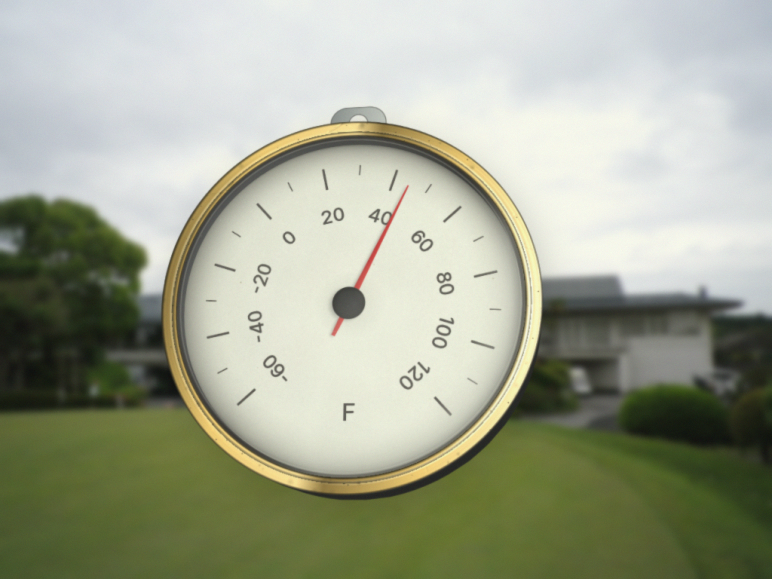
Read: 45,°F
